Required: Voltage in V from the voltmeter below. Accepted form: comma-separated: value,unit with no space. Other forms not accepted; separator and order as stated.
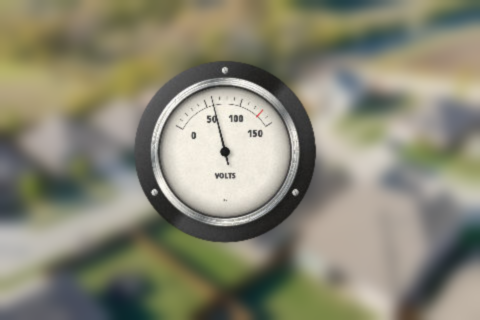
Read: 60,V
